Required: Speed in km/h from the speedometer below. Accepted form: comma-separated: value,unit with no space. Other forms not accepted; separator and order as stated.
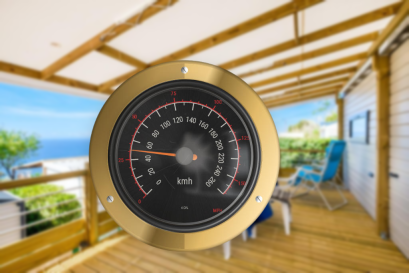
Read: 50,km/h
